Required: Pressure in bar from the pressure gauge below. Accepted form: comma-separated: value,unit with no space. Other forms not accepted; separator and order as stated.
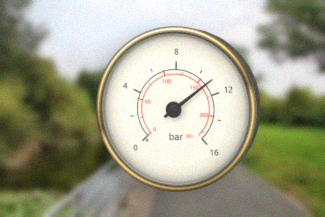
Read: 11,bar
